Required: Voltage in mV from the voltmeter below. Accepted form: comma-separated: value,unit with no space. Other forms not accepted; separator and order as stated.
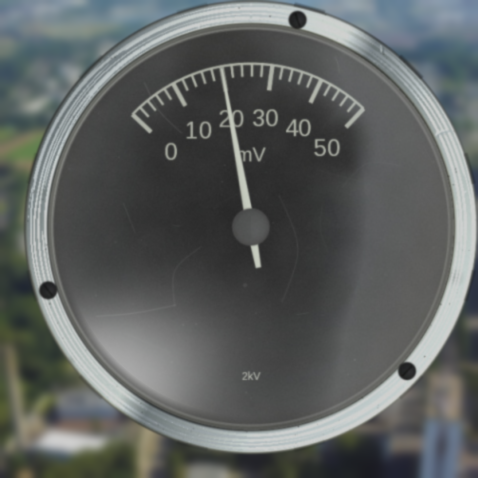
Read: 20,mV
